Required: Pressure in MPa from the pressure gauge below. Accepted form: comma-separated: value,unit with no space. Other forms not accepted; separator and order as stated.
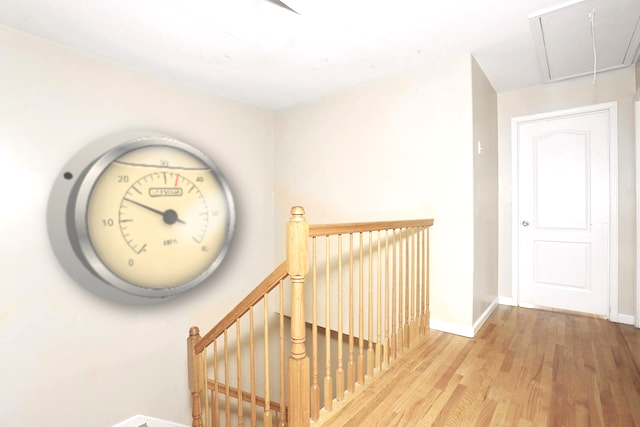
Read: 16,MPa
